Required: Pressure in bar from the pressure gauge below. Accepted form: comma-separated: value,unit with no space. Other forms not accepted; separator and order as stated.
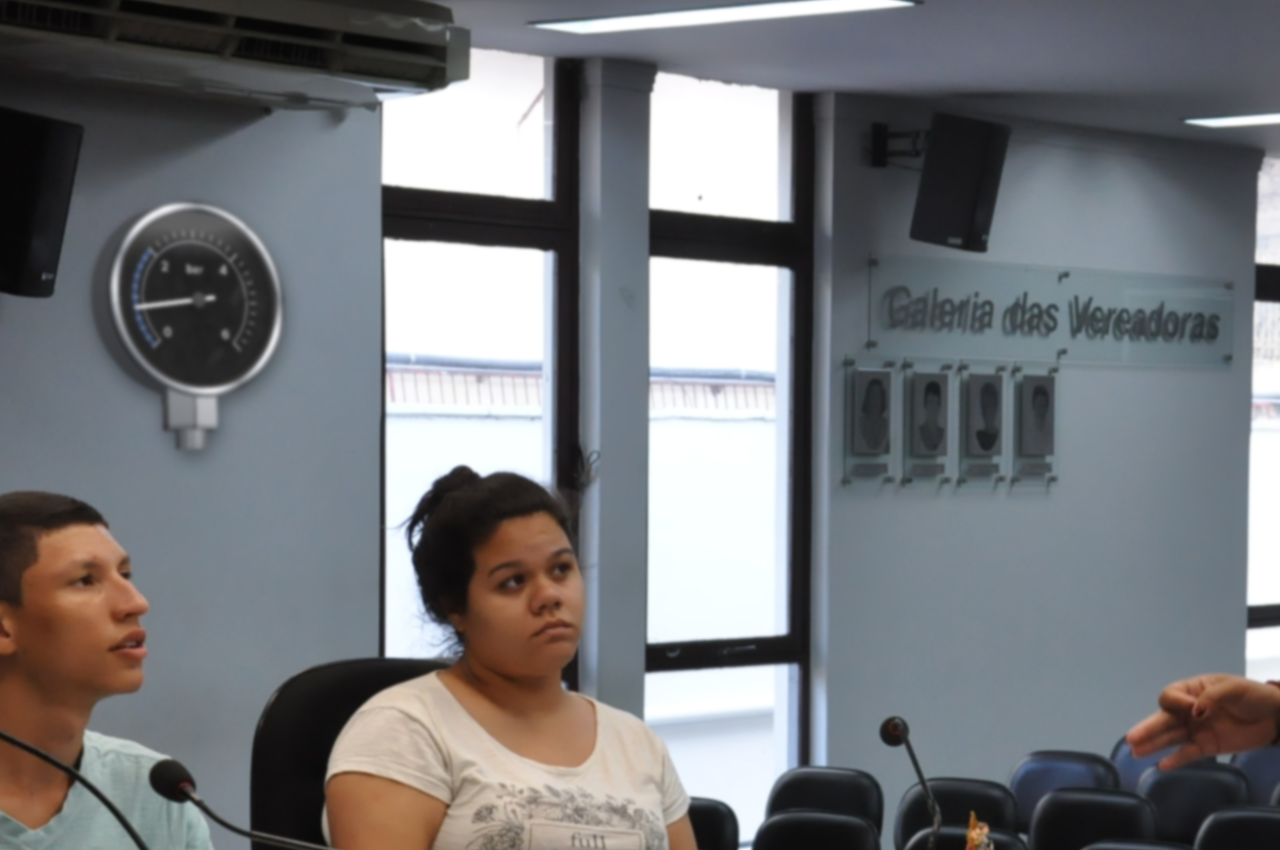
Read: 0.8,bar
